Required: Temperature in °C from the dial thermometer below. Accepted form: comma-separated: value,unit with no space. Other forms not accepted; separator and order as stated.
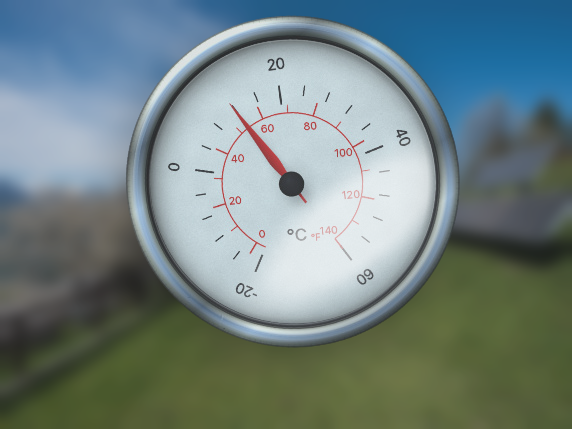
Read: 12,°C
